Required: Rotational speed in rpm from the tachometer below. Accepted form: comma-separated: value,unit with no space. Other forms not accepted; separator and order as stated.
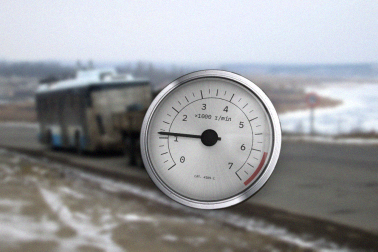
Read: 1125,rpm
